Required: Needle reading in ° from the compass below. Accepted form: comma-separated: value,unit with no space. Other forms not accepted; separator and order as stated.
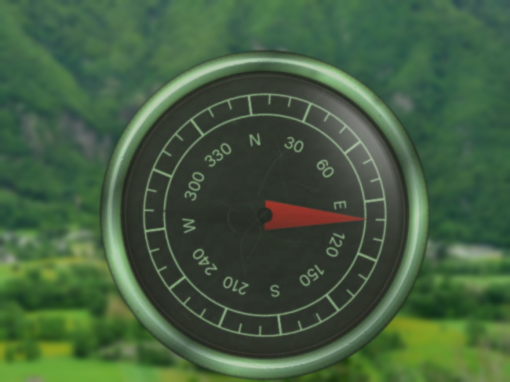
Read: 100,°
